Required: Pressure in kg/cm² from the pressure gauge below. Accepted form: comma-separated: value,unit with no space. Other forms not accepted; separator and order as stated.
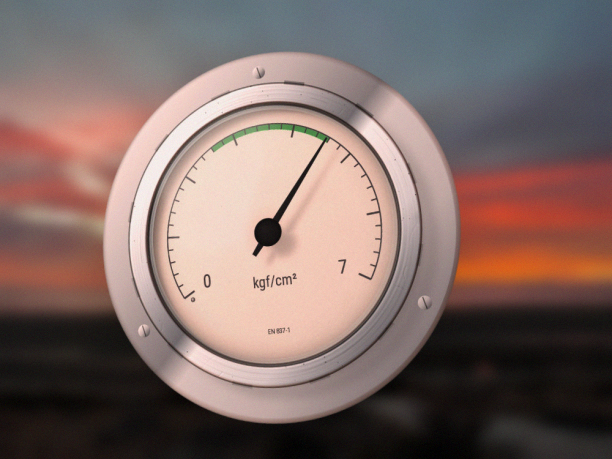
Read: 4.6,kg/cm²
